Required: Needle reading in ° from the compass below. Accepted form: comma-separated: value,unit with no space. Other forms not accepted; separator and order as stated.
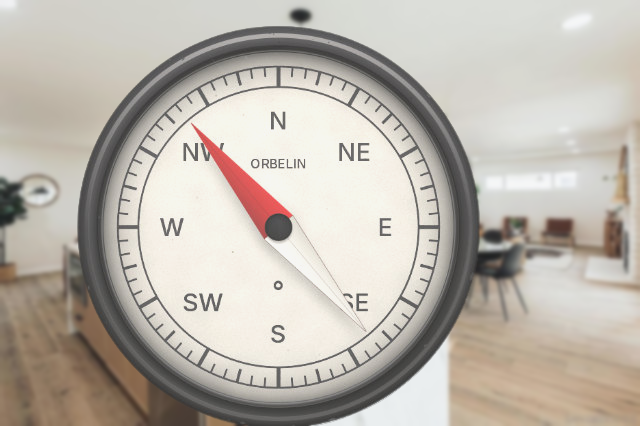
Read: 320,°
